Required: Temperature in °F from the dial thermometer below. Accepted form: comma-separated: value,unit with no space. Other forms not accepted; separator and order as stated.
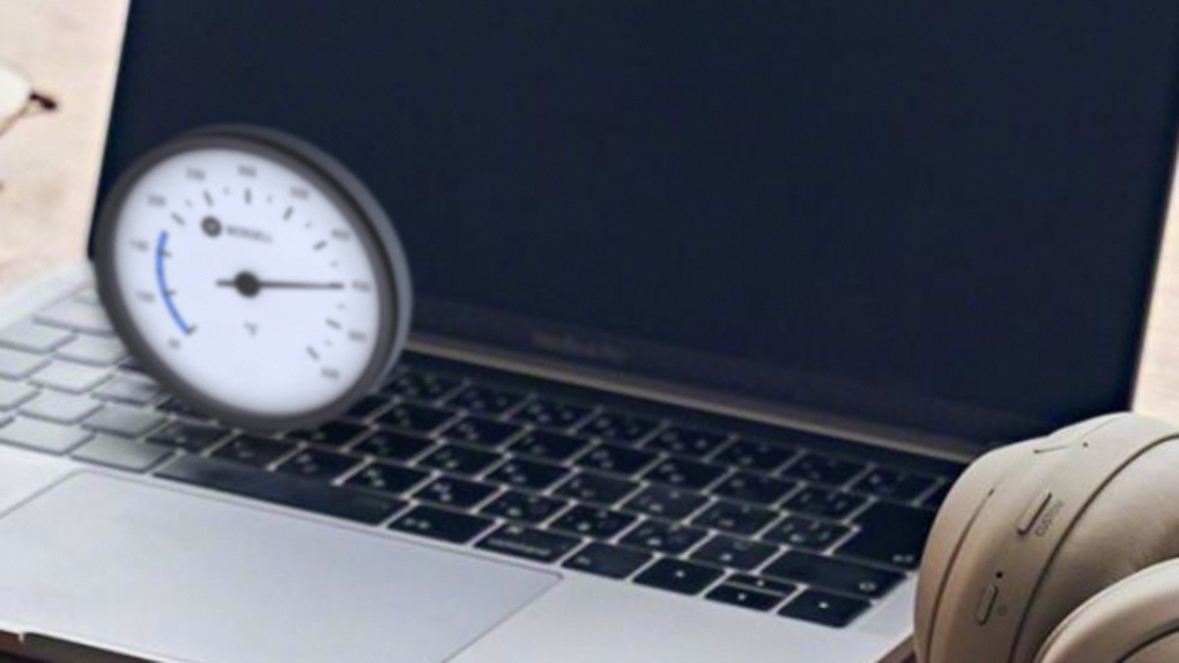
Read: 450,°F
